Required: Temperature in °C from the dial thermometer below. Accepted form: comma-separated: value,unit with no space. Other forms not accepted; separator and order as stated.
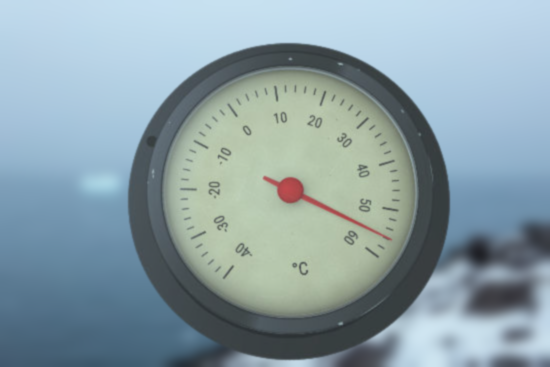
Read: 56,°C
